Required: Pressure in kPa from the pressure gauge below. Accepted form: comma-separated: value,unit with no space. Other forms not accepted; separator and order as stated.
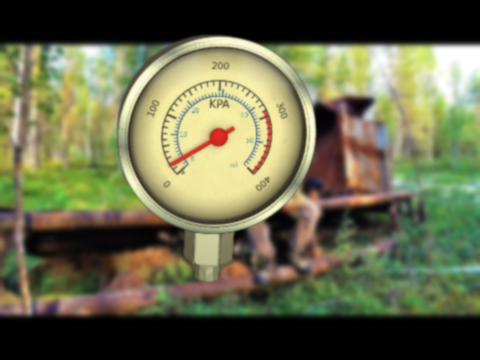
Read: 20,kPa
